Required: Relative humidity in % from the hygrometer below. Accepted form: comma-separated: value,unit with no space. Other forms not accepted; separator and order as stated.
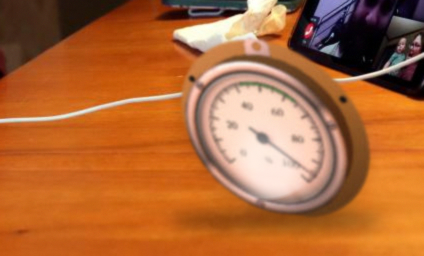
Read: 95,%
